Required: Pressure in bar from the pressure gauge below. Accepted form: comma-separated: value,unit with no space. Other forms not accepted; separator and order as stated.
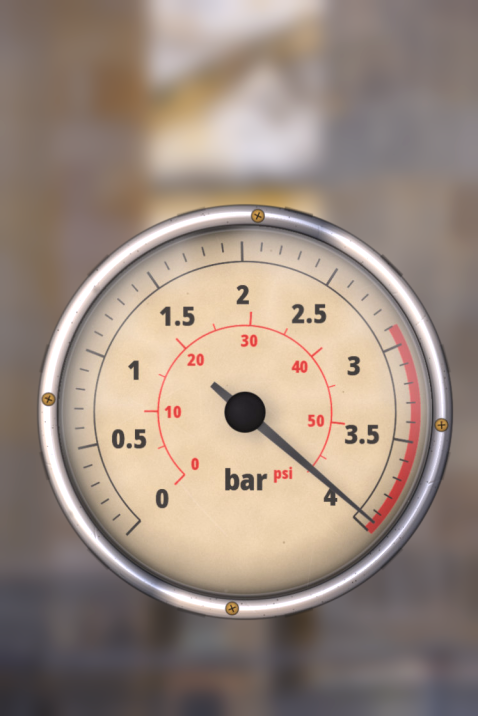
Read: 3.95,bar
